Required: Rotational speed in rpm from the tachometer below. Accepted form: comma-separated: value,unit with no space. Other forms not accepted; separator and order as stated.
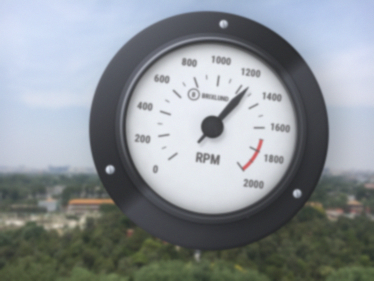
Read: 1250,rpm
